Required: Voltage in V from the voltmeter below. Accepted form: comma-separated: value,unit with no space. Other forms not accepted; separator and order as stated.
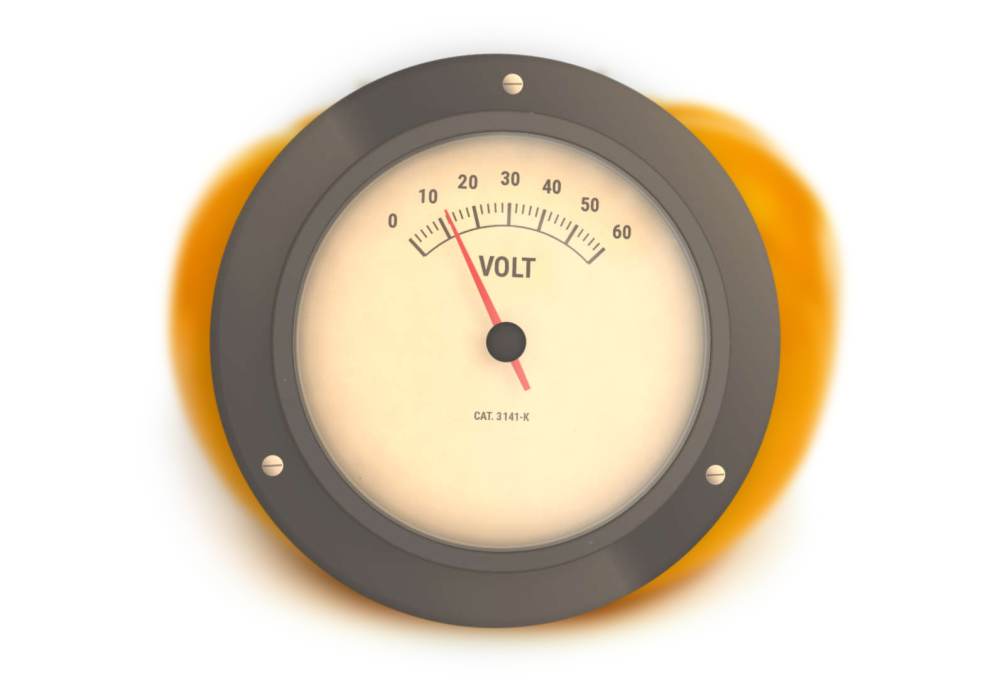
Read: 12,V
